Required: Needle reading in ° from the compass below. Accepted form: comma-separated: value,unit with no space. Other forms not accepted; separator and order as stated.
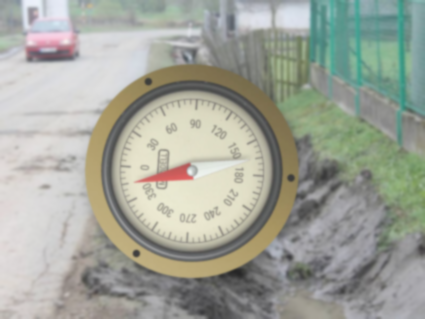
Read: 345,°
